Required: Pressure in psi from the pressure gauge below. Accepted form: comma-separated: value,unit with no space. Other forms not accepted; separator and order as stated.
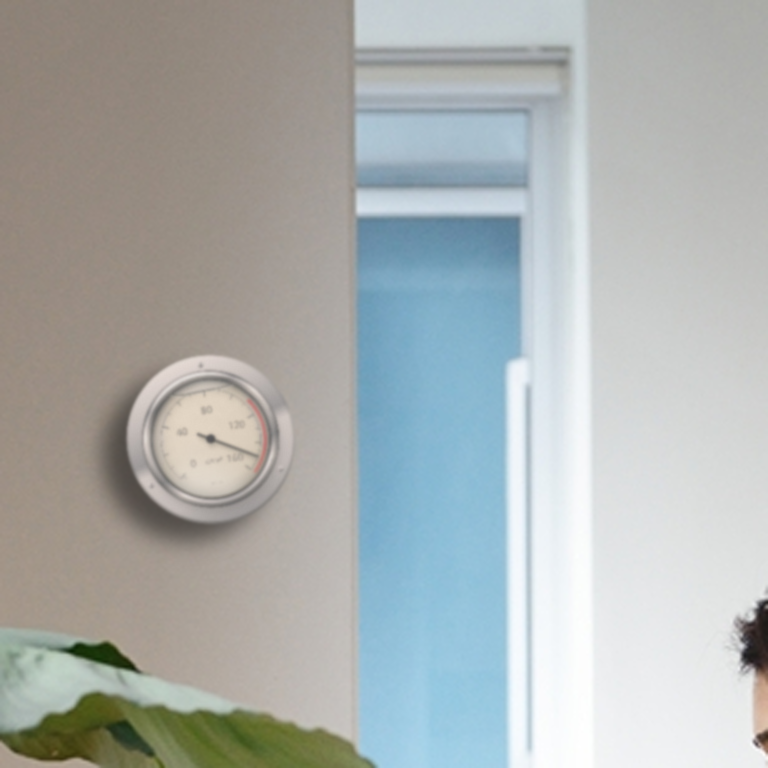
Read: 150,psi
